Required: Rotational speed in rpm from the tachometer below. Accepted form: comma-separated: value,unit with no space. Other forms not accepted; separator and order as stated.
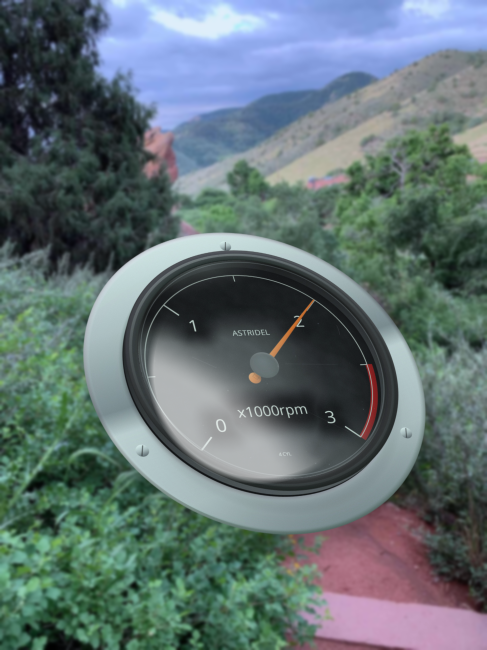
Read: 2000,rpm
